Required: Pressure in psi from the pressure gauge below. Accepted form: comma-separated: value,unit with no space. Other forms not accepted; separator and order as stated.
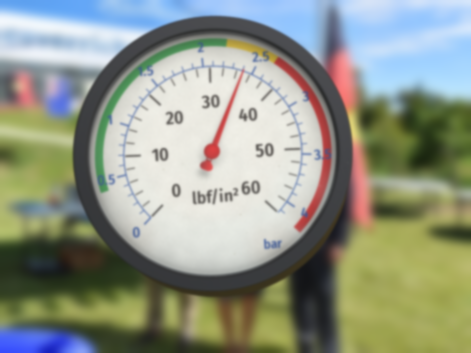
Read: 35,psi
